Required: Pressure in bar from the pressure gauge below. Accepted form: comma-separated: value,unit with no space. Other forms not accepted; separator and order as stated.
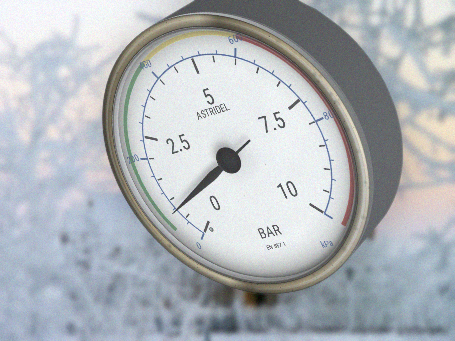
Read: 0.75,bar
